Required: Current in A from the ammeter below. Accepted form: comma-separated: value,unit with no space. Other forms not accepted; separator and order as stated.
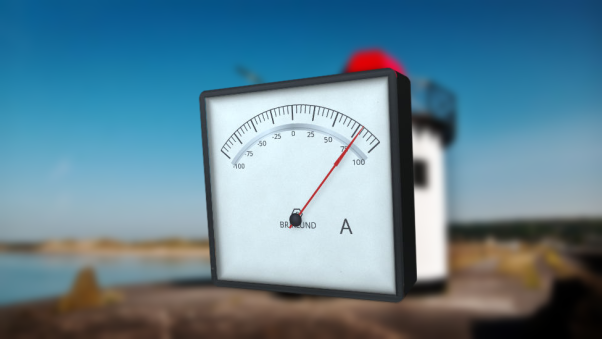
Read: 80,A
